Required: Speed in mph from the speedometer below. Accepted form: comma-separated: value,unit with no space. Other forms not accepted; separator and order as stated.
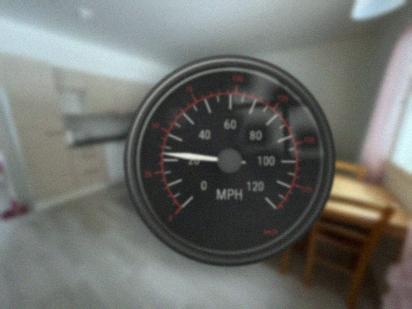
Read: 22.5,mph
